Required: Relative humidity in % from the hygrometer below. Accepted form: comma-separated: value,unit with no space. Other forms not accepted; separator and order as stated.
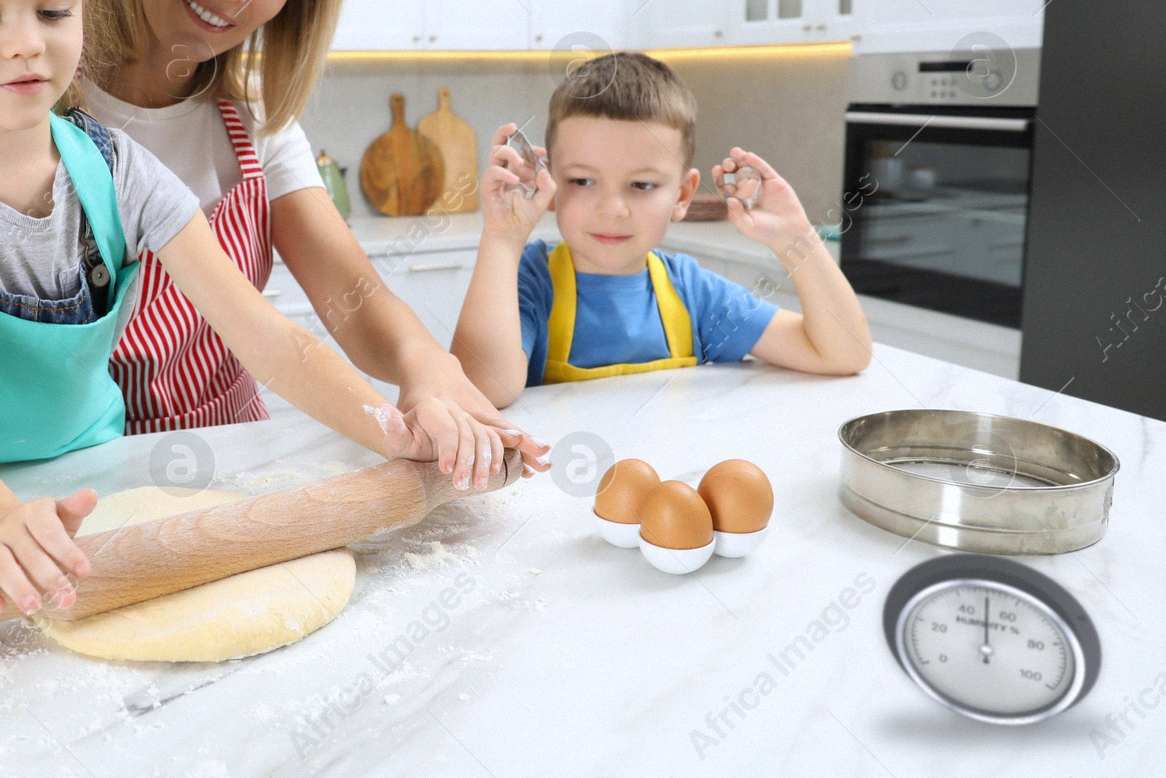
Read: 50,%
